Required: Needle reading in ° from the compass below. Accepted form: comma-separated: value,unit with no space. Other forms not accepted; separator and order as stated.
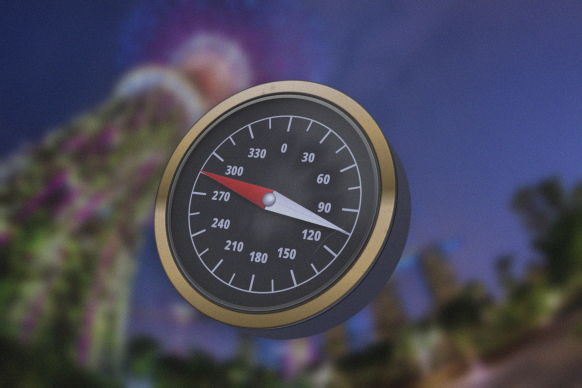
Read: 285,°
